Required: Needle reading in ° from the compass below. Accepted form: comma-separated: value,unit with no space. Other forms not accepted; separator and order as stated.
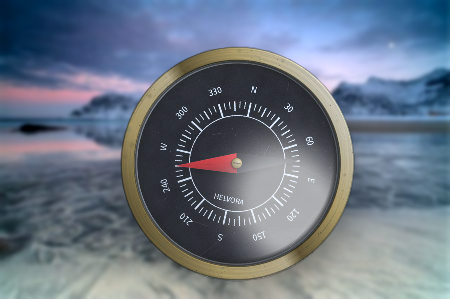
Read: 255,°
